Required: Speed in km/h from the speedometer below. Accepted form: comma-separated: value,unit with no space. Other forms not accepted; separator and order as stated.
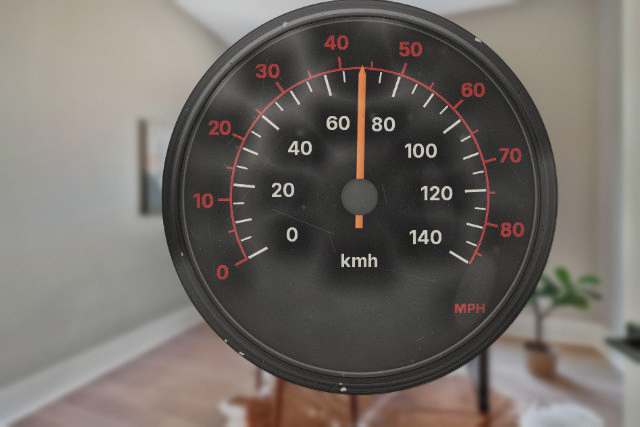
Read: 70,km/h
